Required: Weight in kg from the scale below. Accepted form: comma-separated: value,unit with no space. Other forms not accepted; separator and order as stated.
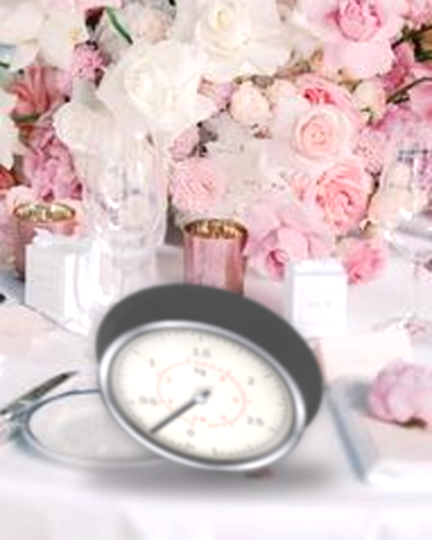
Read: 0.25,kg
